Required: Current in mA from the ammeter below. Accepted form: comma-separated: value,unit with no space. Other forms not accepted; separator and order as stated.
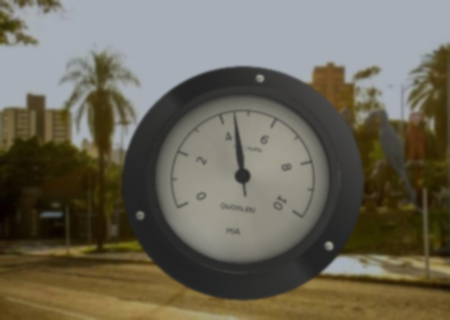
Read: 4.5,mA
